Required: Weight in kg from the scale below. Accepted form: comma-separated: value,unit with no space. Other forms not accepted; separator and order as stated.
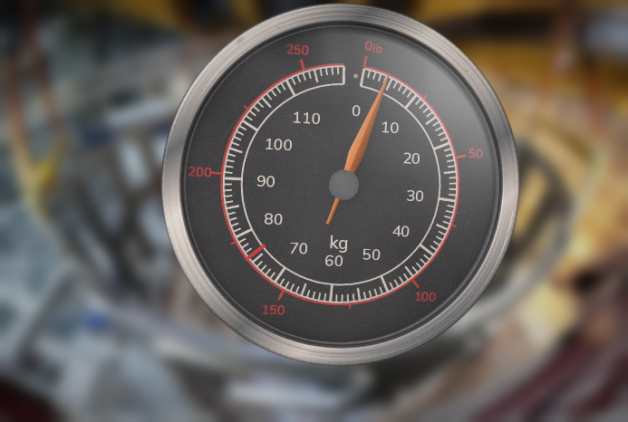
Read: 4,kg
